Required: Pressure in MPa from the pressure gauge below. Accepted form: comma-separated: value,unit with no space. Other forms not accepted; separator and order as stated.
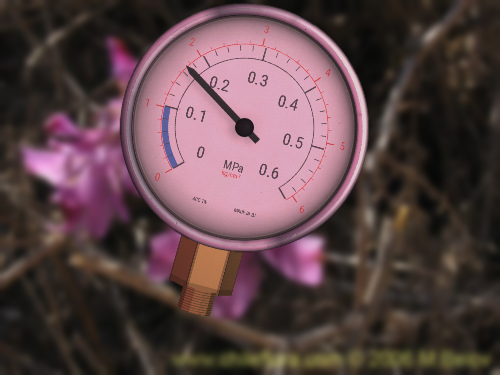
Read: 0.17,MPa
